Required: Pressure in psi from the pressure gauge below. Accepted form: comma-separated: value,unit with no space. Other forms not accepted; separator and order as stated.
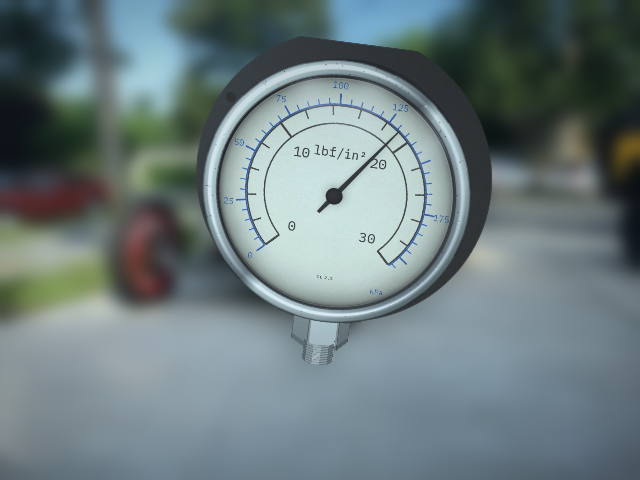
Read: 19,psi
